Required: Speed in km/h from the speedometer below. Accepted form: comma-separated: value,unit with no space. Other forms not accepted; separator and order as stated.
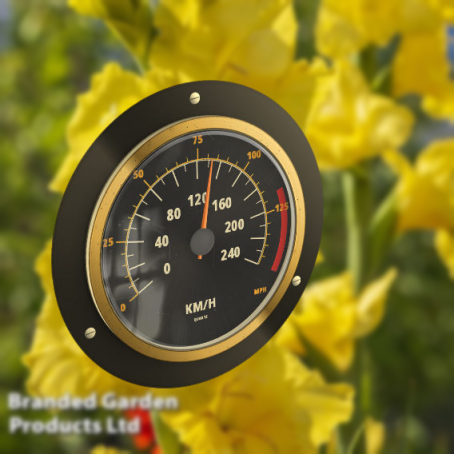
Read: 130,km/h
